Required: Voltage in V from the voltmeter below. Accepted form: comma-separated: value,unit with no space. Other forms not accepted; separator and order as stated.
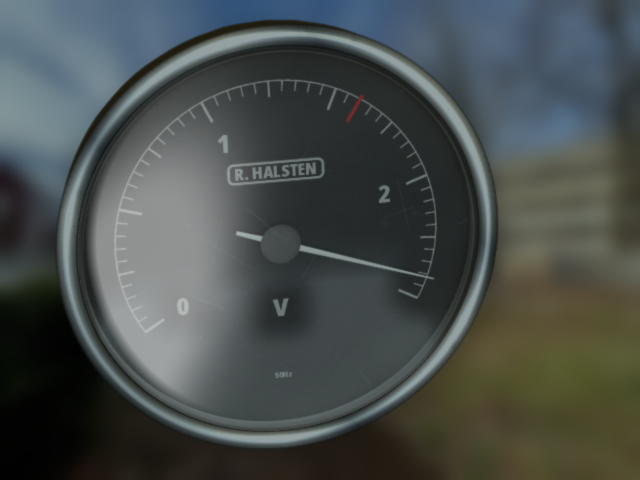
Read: 2.4,V
